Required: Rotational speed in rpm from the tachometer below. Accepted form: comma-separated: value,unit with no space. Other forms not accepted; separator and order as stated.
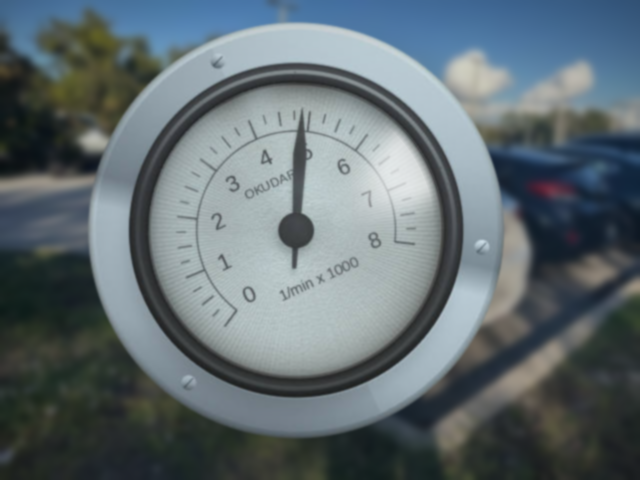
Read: 4875,rpm
